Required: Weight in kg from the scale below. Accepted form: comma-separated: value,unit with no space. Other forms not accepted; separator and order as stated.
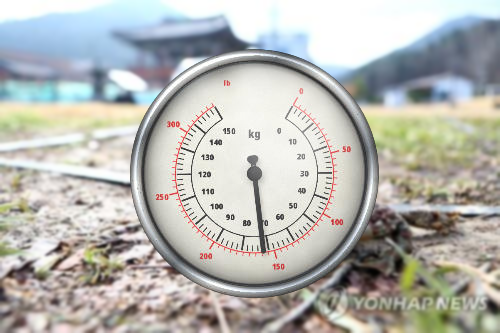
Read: 72,kg
